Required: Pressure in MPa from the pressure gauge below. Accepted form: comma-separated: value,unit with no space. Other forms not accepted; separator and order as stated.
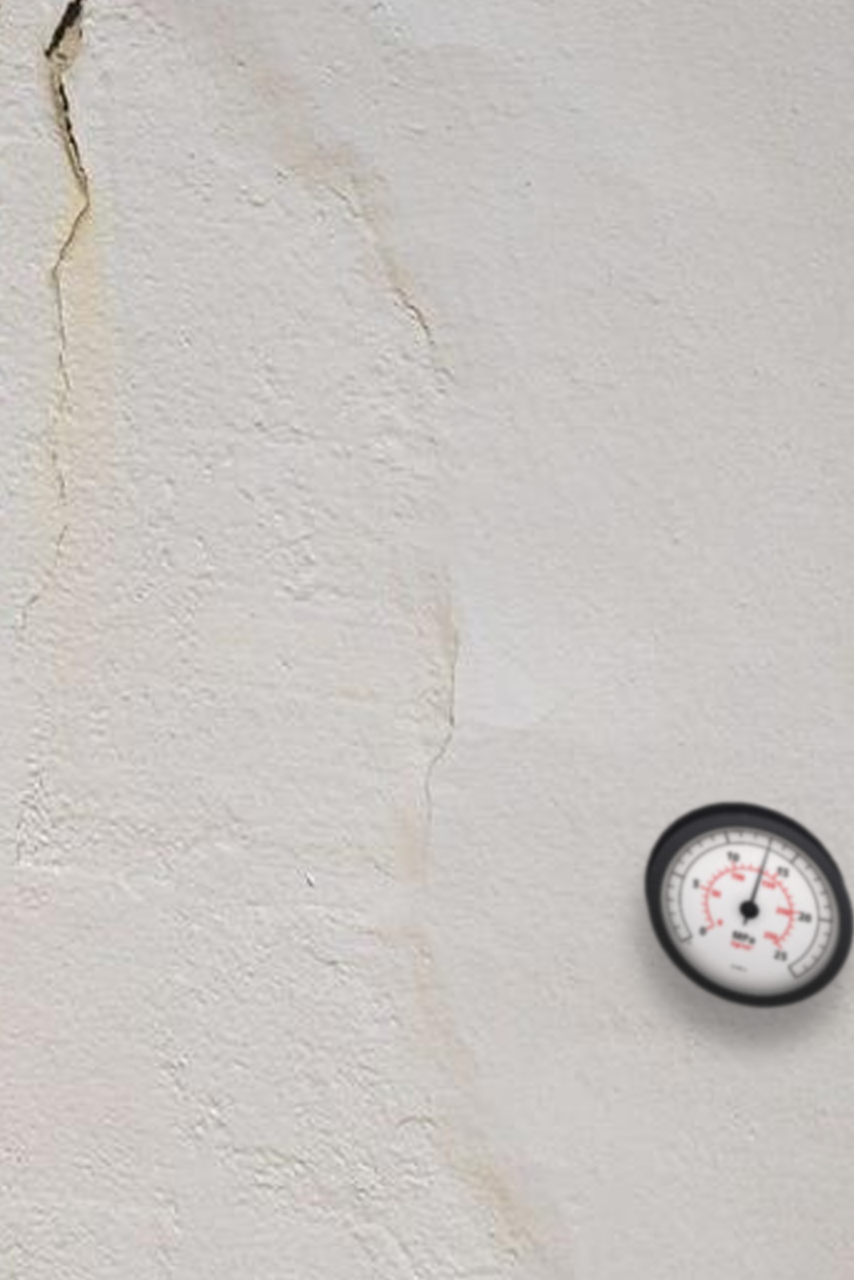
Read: 13,MPa
